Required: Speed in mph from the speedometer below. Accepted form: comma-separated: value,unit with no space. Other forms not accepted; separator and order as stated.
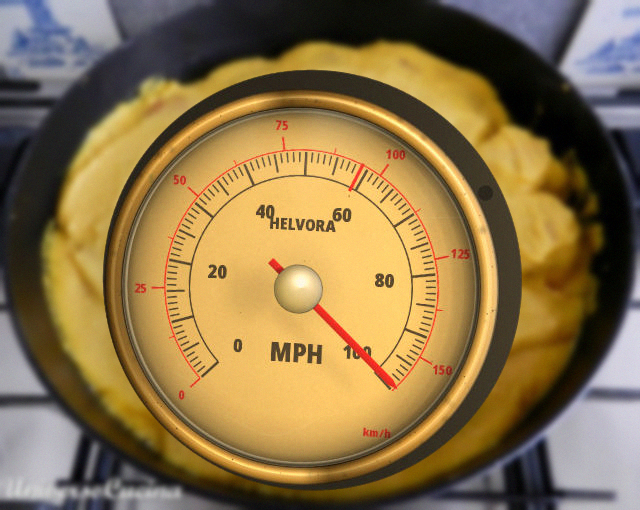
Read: 99,mph
